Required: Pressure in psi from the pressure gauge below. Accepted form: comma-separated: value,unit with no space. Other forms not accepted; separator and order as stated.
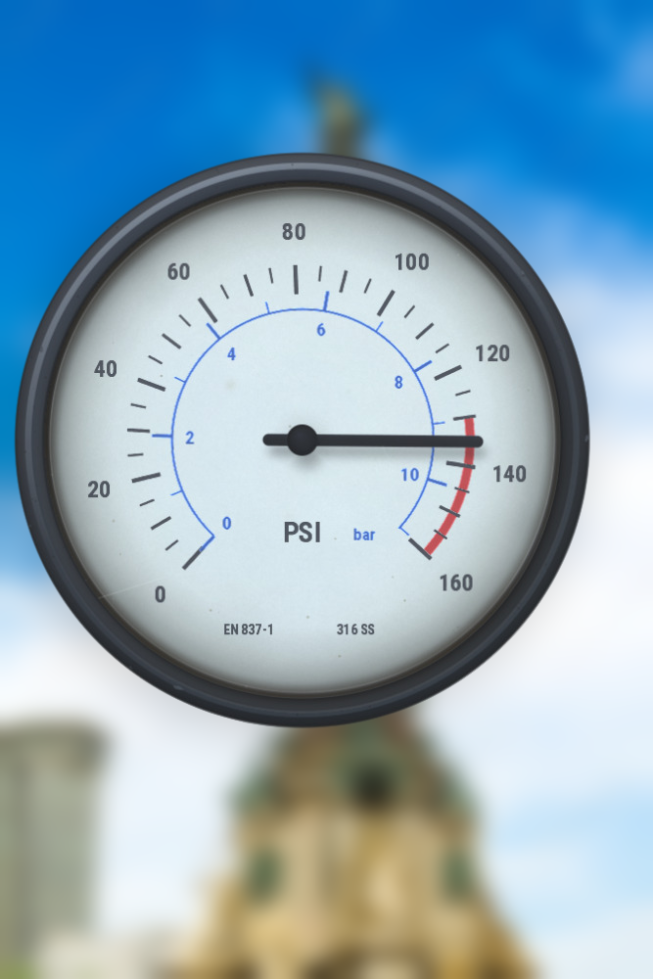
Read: 135,psi
